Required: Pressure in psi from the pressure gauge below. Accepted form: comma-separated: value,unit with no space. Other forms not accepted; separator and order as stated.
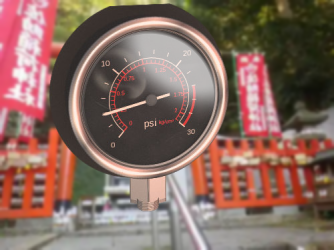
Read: 4,psi
